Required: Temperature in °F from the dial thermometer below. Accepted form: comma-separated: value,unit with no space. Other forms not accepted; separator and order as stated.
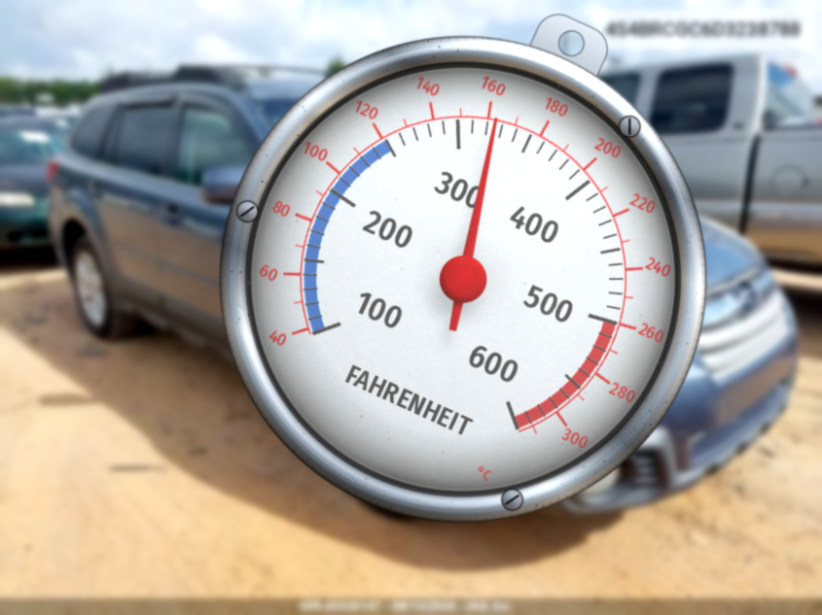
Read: 325,°F
